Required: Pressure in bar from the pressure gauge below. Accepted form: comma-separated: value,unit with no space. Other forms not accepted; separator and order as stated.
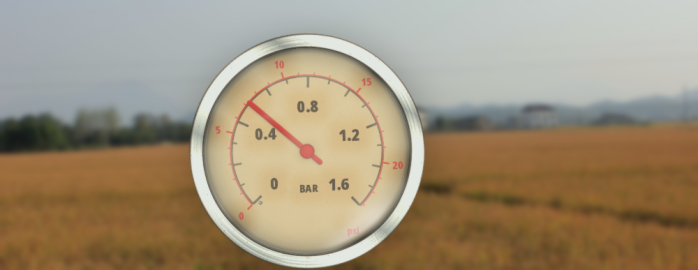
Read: 0.5,bar
